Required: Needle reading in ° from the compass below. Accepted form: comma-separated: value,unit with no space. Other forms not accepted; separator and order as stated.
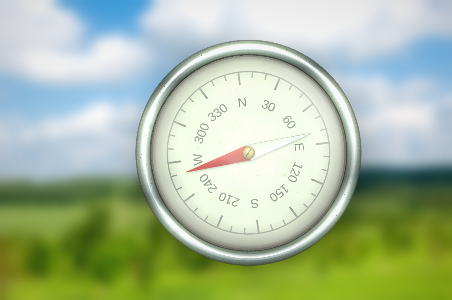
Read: 260,°
